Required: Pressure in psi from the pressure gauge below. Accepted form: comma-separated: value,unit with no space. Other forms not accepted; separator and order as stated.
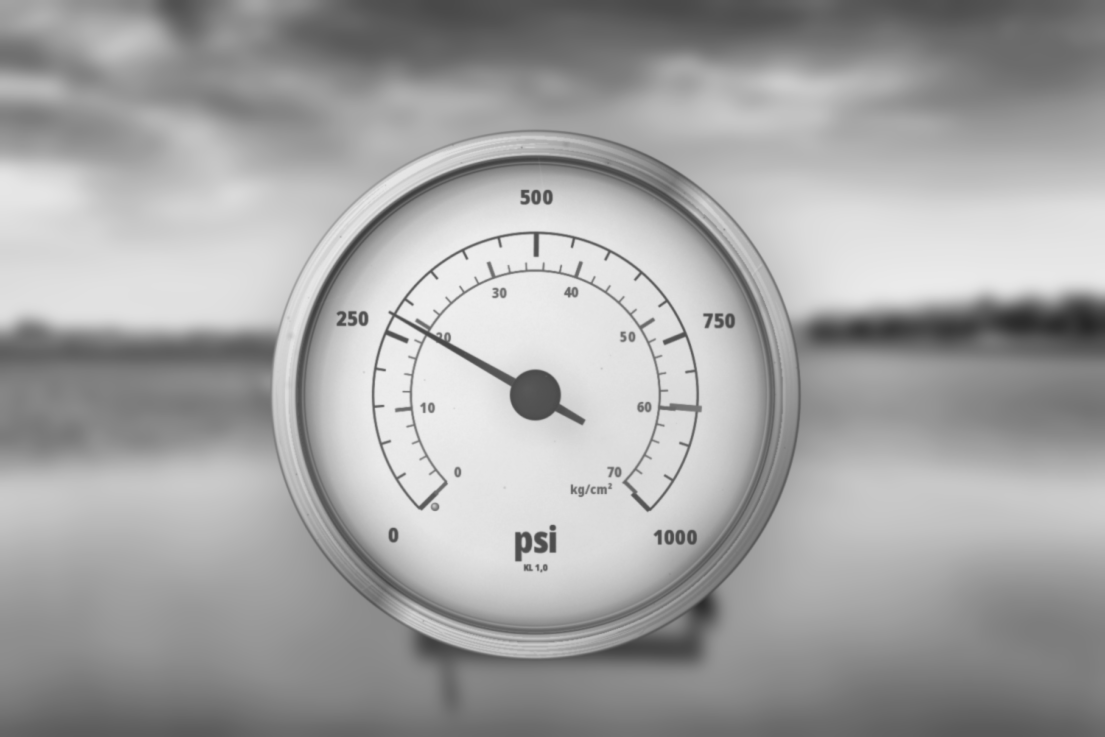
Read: 275,psi
